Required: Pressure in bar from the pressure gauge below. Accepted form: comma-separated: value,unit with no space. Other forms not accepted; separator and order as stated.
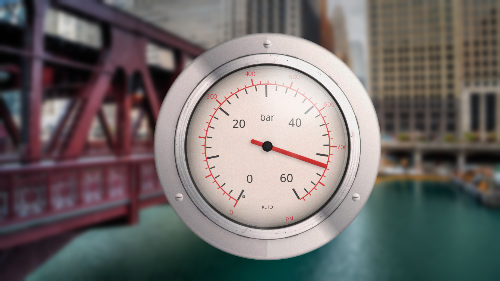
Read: 52,bar
